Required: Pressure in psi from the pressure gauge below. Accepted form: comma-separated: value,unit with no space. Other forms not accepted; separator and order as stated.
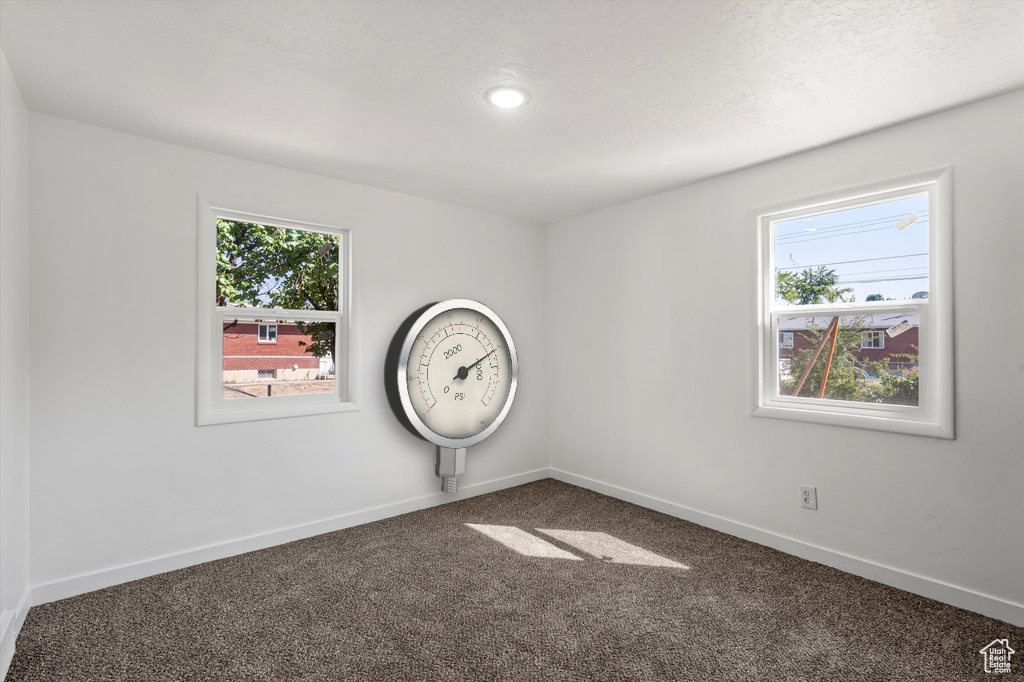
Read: 3600,psi
